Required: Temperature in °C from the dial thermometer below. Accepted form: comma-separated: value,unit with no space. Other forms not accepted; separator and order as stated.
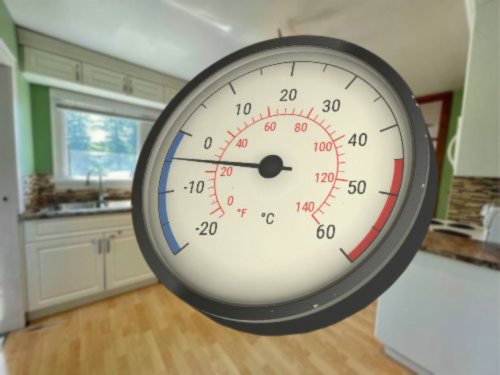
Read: -5,°C
